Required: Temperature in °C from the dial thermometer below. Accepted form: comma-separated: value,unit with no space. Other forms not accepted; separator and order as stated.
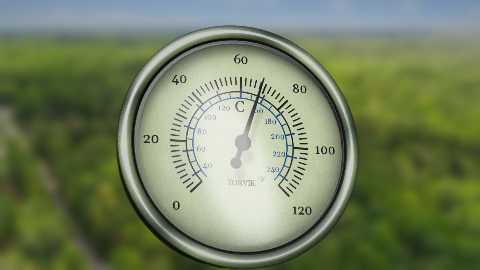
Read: 68,°C
